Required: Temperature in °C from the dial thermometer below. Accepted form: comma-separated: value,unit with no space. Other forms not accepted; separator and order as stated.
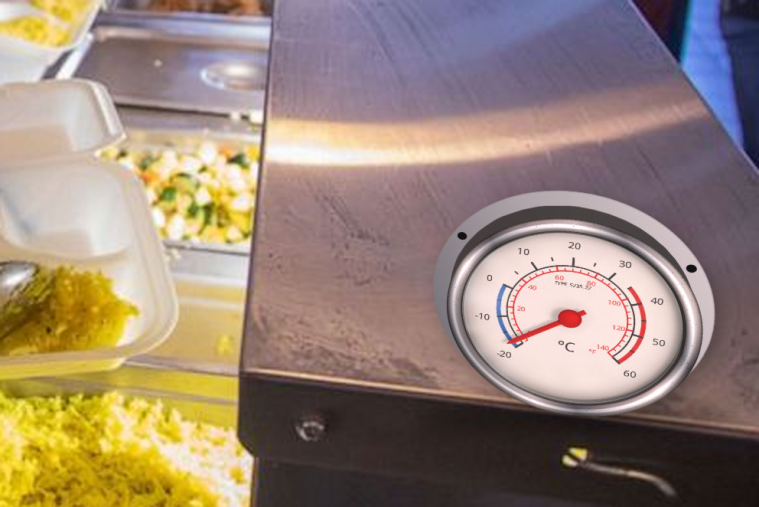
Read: -17.5,°C
